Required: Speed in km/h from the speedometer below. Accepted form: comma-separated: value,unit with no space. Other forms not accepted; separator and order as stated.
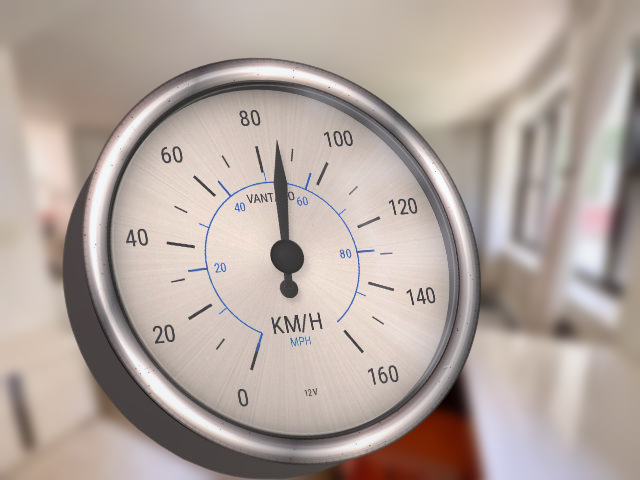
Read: 85,km/h
